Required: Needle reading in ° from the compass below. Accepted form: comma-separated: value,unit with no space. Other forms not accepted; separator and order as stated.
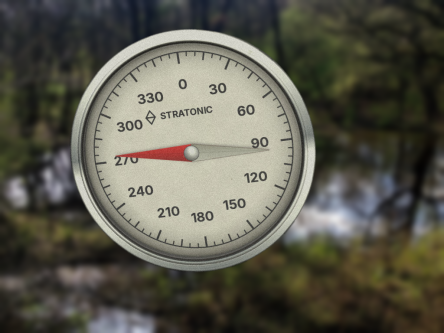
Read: 275,°
